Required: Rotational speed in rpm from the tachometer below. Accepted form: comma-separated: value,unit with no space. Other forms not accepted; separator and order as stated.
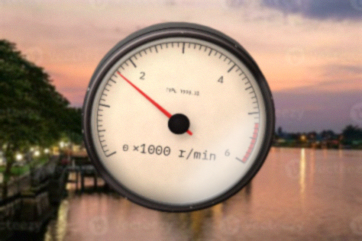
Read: 1700,rpm
